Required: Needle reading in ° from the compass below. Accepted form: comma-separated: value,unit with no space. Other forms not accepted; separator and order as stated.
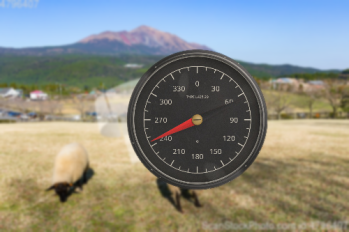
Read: 245,°
